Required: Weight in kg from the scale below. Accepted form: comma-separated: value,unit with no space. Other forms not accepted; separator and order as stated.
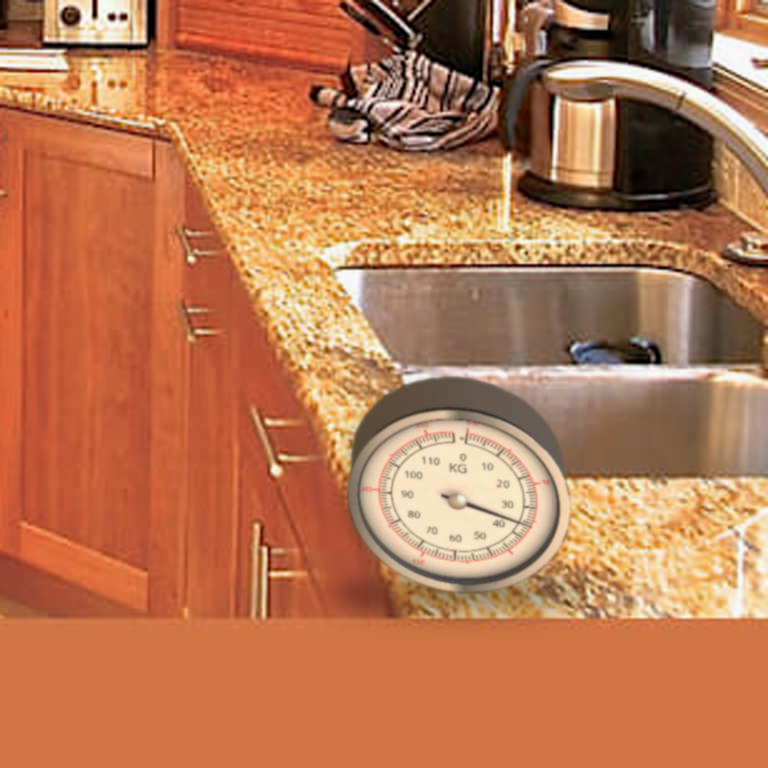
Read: 35,kg
